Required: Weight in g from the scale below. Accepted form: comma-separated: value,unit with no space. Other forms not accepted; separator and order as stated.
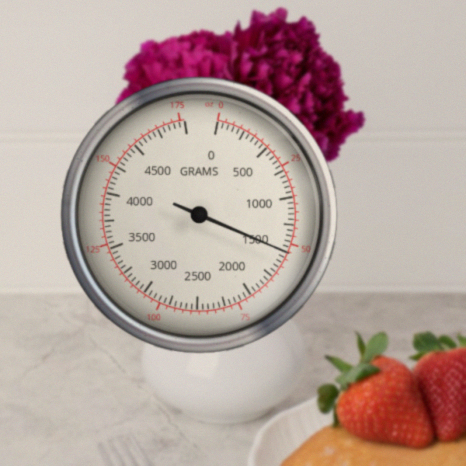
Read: 1500,g
